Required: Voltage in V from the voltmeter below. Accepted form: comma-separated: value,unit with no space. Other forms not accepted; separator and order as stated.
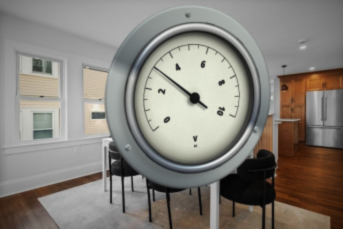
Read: 3,V
